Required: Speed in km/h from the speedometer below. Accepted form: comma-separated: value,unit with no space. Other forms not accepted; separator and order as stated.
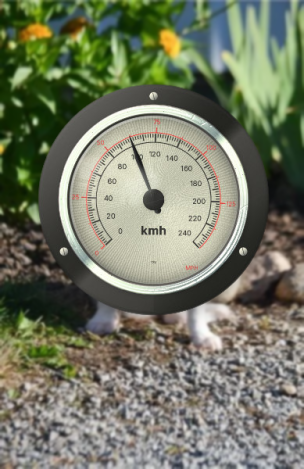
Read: 100,km/h
